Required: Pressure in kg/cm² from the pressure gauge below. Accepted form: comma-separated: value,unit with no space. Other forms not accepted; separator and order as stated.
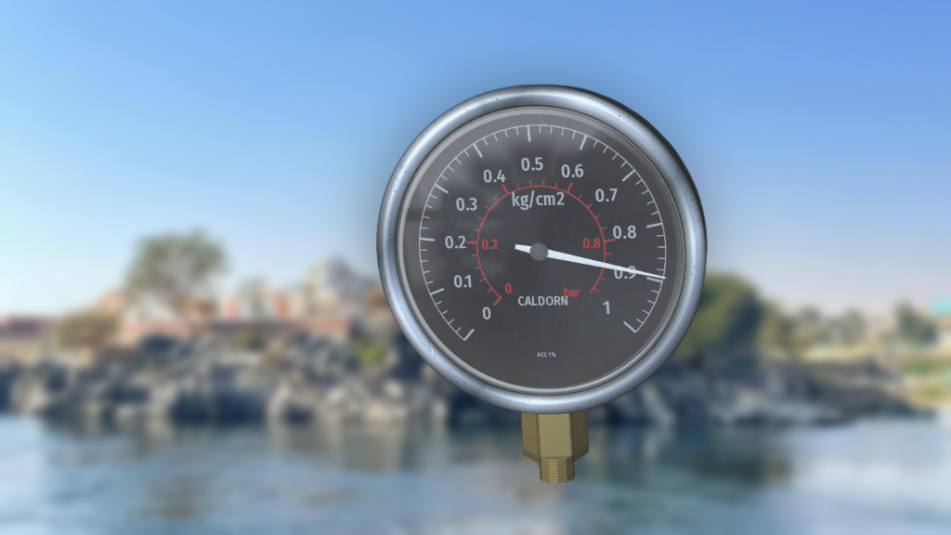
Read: 0.89,kg/cm²
